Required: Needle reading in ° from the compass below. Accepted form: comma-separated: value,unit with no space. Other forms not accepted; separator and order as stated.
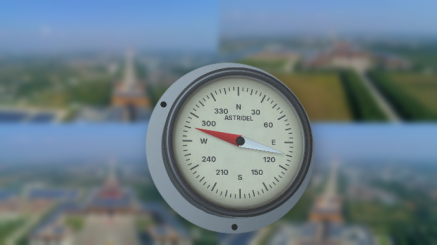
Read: 285,°
